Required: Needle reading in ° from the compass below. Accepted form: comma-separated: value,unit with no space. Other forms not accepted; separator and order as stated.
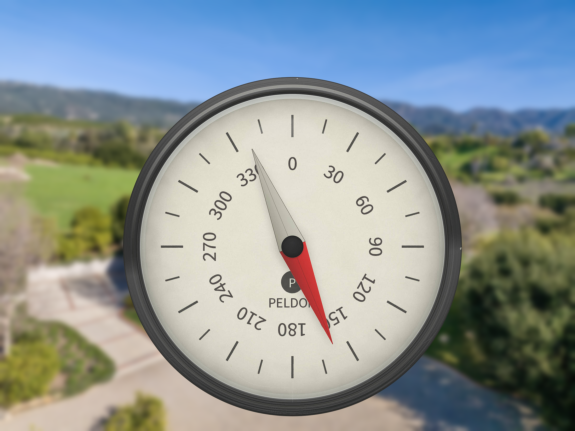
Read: 157.5,°
